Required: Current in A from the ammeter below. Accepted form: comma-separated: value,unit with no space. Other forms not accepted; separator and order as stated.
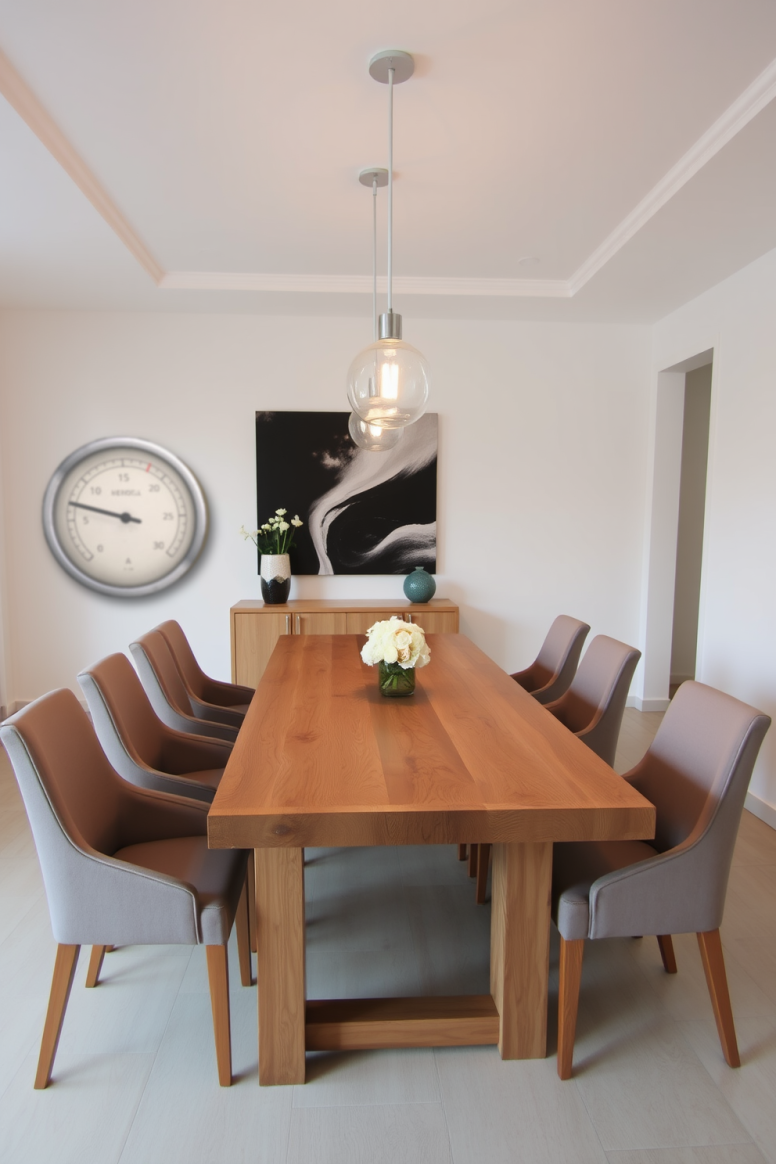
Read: 7,A
